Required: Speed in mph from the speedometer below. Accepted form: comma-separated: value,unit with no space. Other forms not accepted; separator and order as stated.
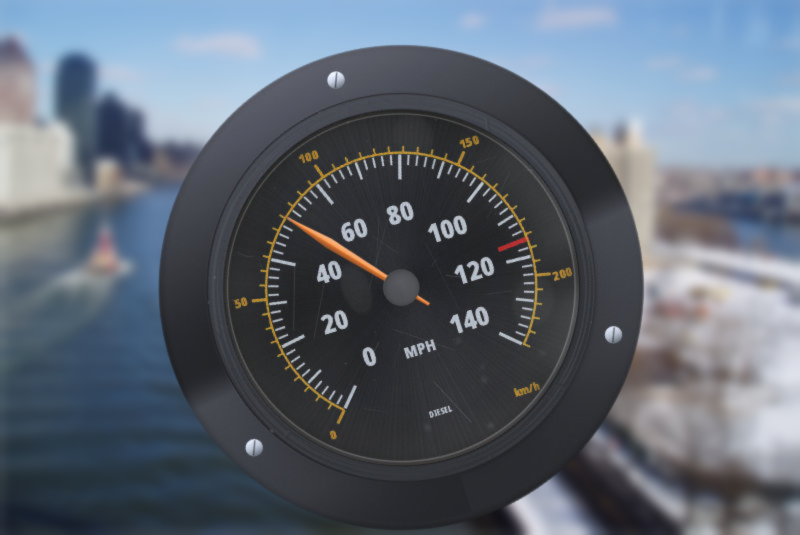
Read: 50,mph
